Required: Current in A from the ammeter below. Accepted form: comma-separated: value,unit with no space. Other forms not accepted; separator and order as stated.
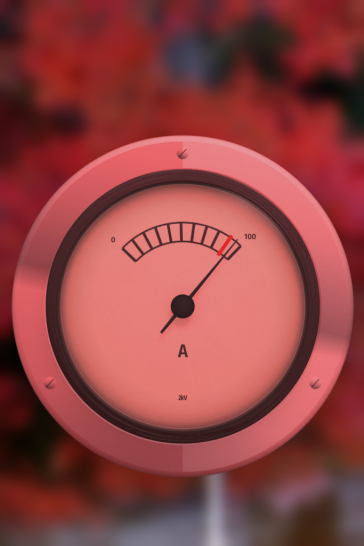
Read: 95,A
